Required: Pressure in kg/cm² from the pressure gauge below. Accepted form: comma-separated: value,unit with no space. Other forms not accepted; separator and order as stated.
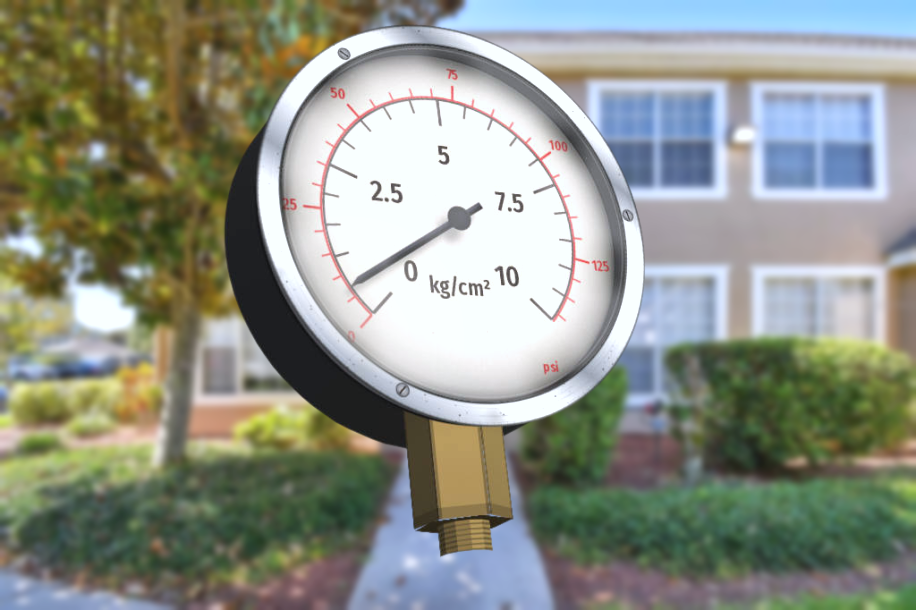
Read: 0.5,kg/cm²
